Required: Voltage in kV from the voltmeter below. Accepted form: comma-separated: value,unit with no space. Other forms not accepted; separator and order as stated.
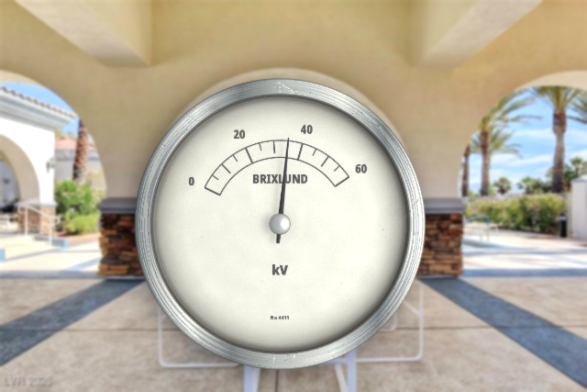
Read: 35,kV
